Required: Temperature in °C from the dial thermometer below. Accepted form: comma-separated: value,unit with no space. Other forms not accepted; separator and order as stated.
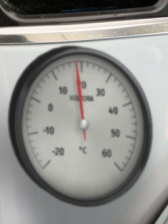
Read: 18,°C
